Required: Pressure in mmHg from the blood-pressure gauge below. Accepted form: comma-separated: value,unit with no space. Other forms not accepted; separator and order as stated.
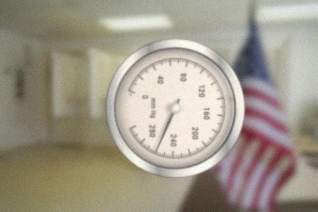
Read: 260,mmHg
